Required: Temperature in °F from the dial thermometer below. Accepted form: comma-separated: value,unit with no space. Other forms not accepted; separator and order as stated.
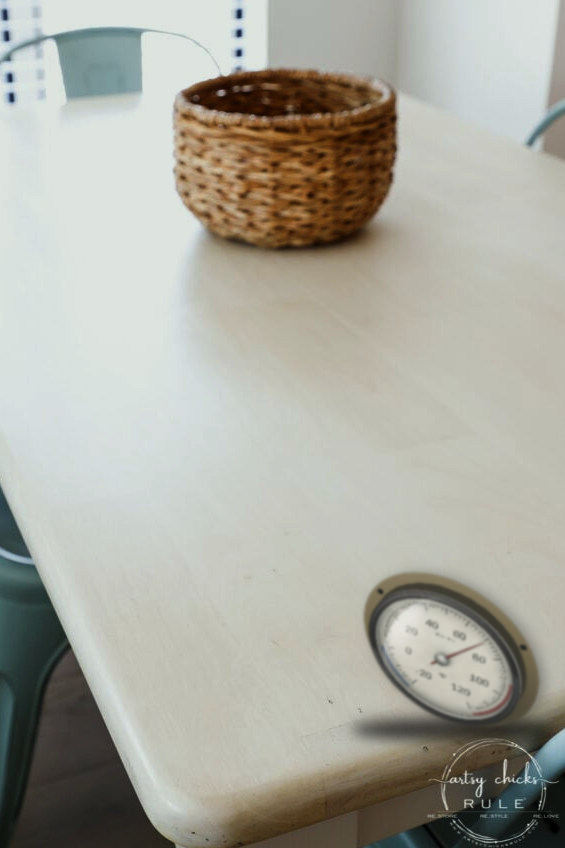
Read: 70,°F
